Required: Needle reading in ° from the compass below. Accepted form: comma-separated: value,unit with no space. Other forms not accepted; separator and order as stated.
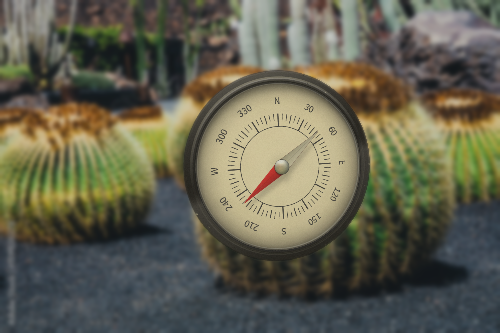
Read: 230,°
